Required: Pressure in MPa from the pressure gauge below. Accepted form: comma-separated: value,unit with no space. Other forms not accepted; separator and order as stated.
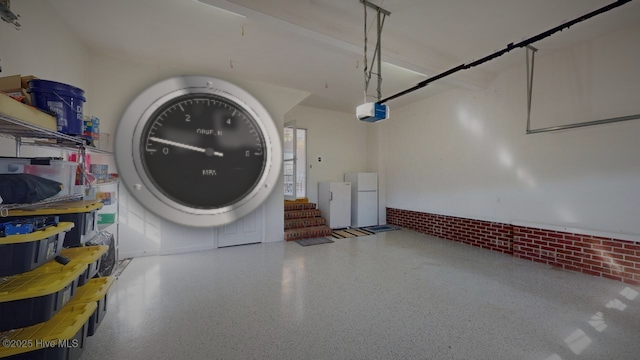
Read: 0.4,MPa
